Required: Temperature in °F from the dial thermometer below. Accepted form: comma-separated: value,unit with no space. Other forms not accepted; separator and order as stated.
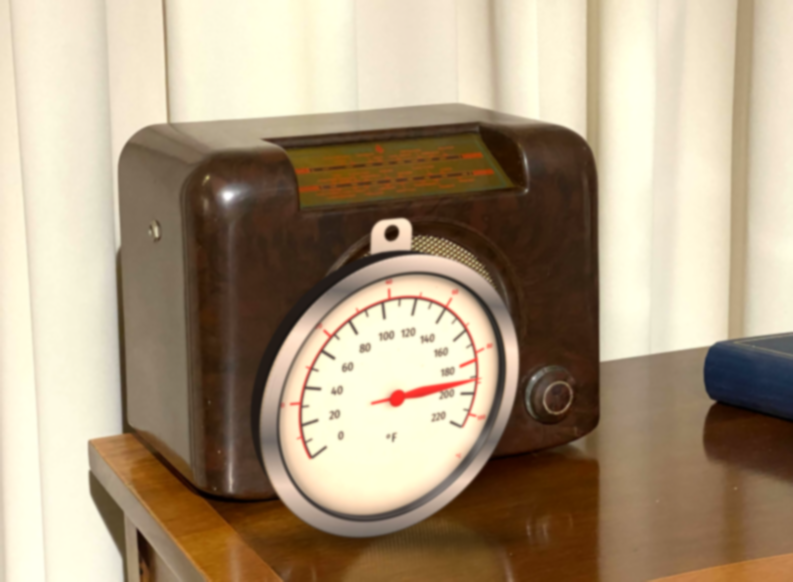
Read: 190,°F
